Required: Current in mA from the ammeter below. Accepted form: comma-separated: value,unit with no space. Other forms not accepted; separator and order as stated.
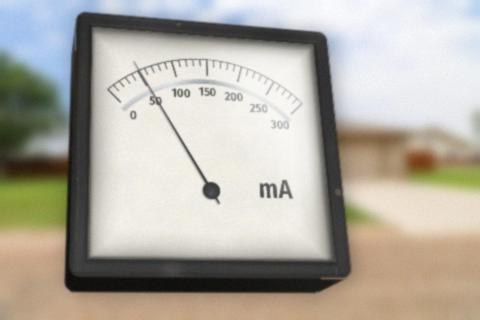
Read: 50,mA
